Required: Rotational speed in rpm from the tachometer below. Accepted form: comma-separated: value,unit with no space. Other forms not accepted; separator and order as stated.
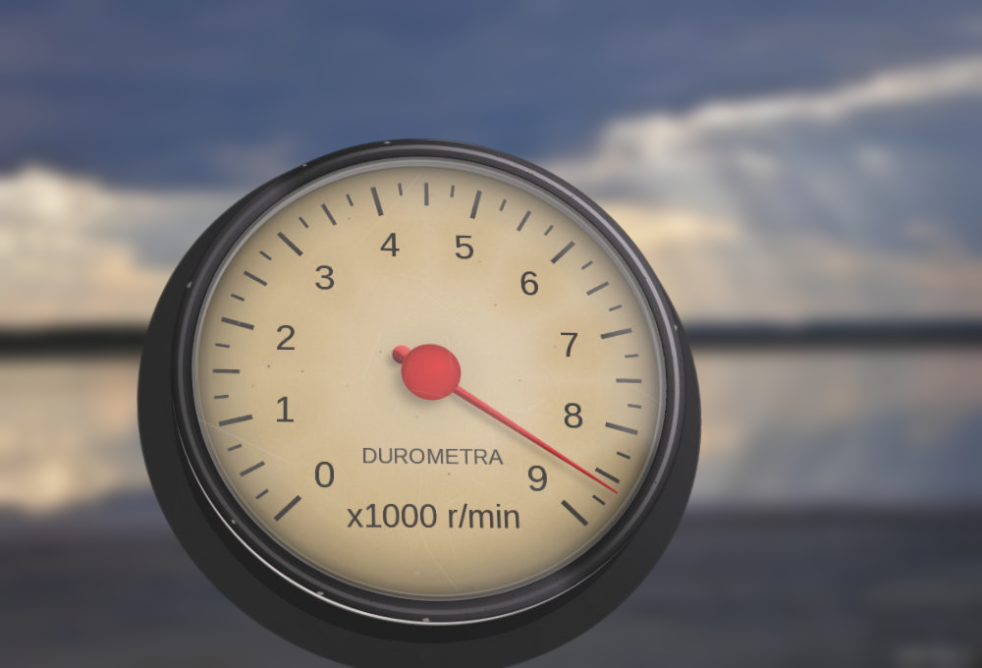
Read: 8625,rpm
